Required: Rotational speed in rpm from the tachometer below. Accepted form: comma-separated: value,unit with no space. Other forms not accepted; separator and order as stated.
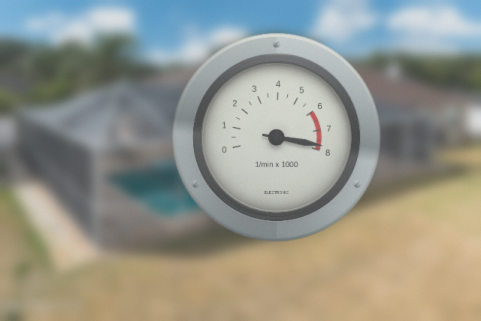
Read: 7750,rpm
